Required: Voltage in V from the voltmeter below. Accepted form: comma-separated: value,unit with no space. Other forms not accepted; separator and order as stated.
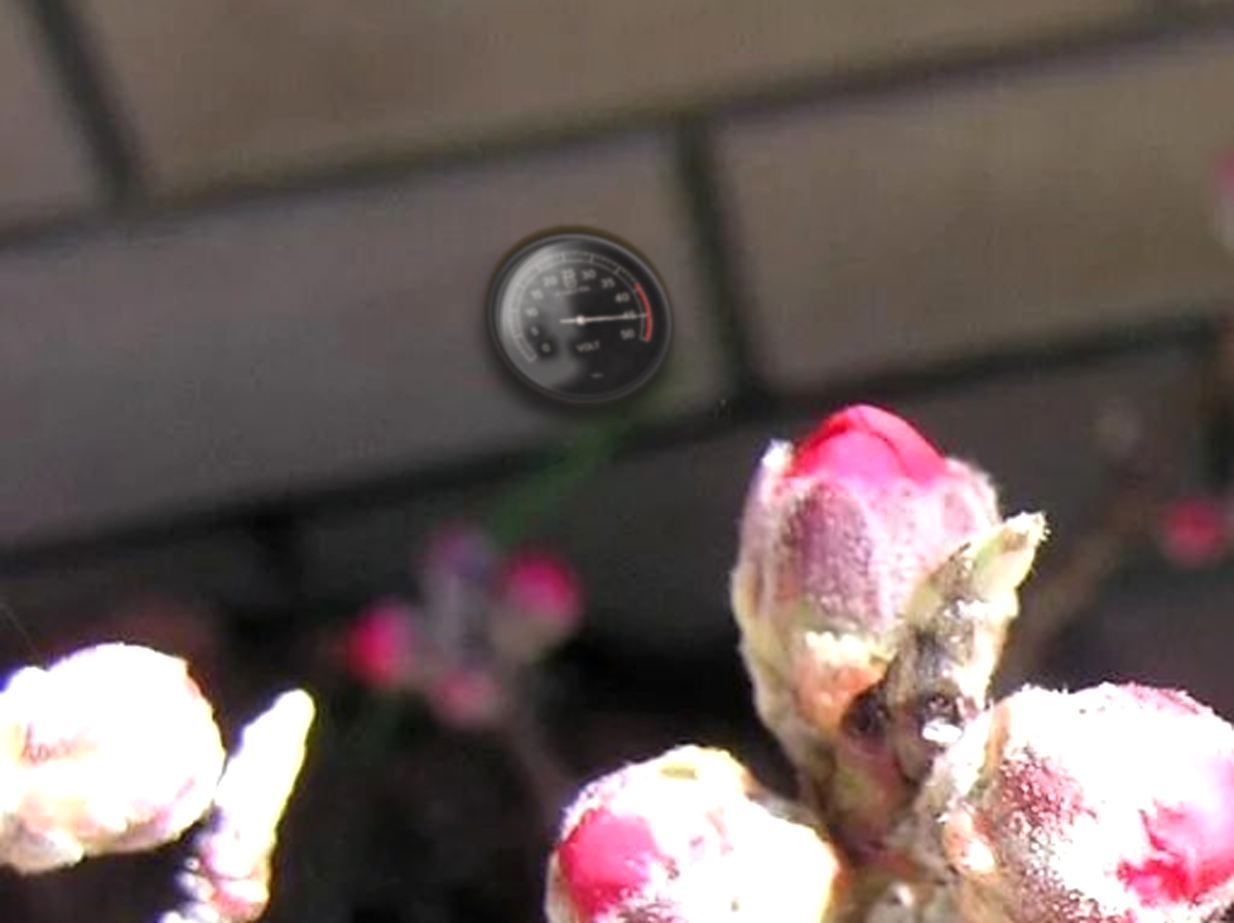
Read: 45,V
